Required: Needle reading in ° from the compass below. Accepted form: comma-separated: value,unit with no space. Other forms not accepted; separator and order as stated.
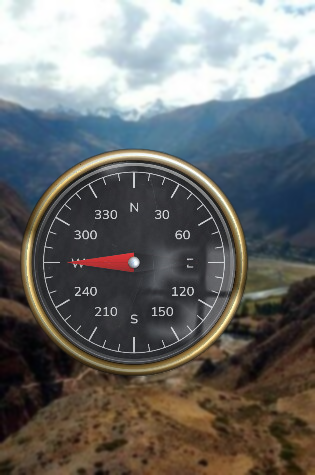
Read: 270,°
